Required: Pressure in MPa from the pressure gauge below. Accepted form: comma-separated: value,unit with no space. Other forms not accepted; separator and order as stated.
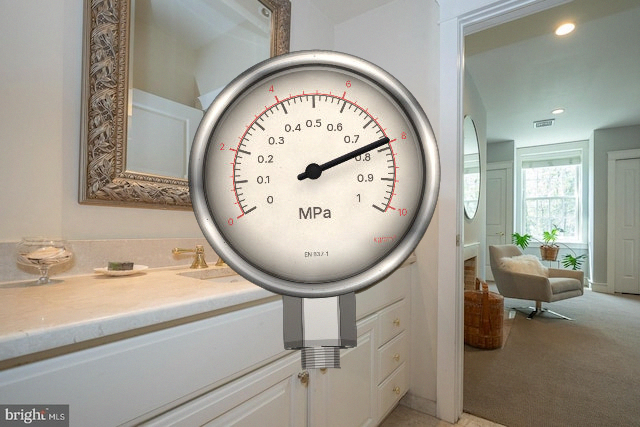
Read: 0.78,MPa
